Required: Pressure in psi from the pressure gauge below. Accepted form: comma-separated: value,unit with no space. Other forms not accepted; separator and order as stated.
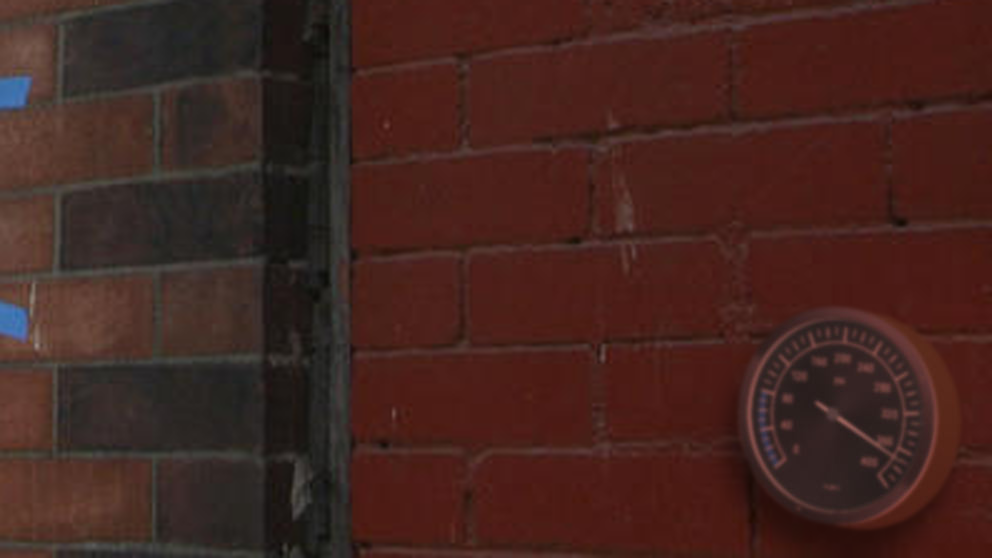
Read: 370,psi
